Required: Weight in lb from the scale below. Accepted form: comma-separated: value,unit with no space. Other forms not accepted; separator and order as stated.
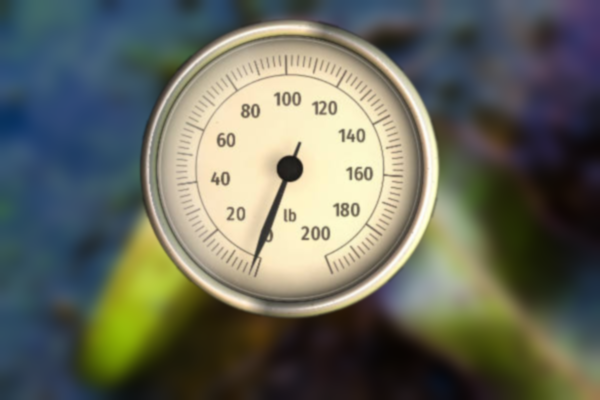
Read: 2,lb
